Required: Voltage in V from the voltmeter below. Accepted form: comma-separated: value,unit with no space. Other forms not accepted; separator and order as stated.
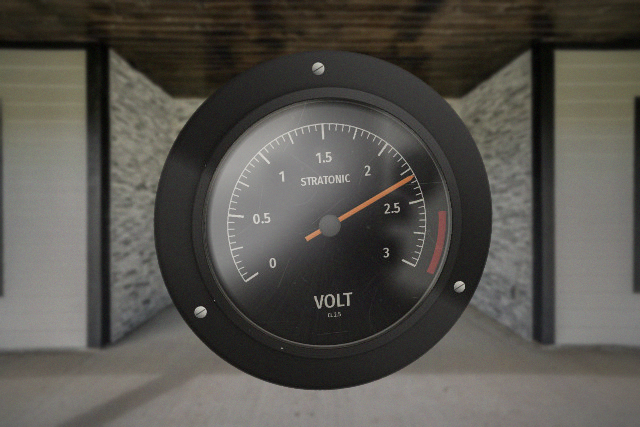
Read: 2.3,V
